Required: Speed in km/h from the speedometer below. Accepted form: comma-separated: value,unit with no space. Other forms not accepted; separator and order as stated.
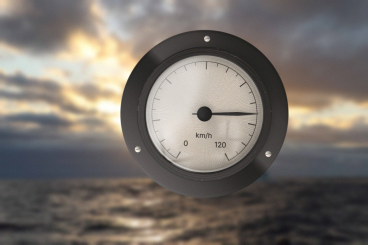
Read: 95,km/h
